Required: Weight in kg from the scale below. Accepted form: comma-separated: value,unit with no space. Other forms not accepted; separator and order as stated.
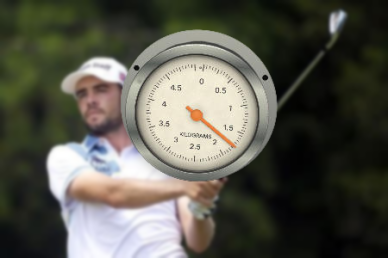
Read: 1.75,kg
